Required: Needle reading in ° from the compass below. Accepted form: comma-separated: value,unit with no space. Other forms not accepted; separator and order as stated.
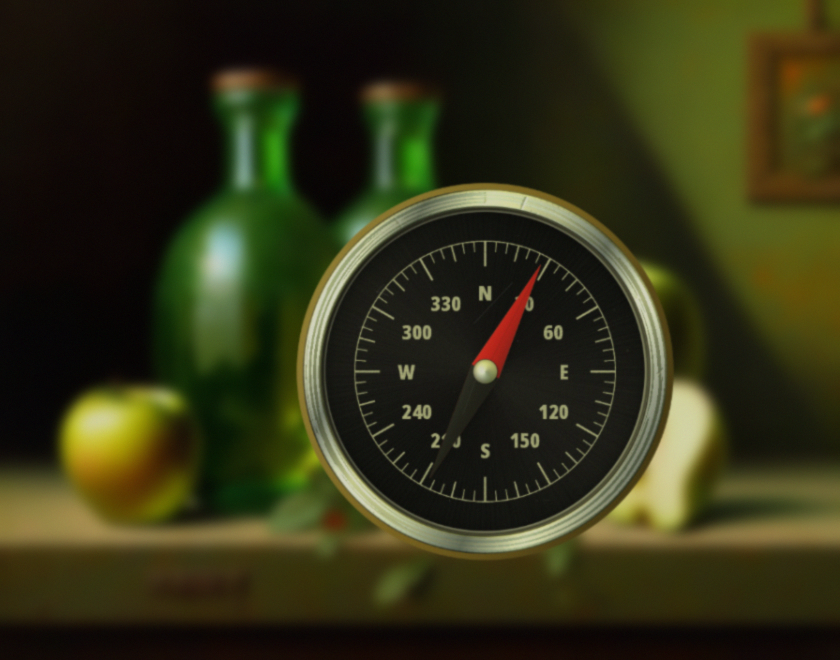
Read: 27.5,°
